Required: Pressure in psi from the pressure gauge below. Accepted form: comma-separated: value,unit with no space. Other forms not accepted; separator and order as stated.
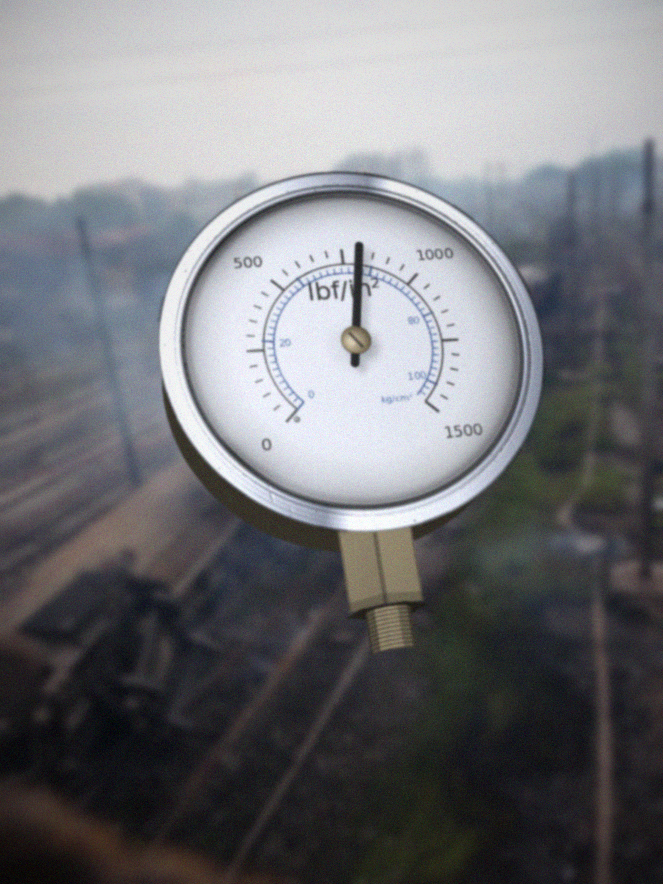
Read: 800,psi
